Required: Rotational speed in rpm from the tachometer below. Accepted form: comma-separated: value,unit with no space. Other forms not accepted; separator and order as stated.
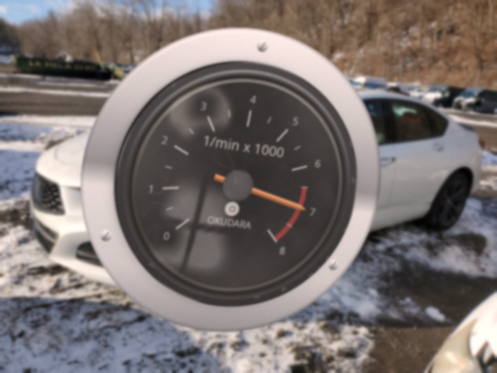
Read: 7000,rpm
